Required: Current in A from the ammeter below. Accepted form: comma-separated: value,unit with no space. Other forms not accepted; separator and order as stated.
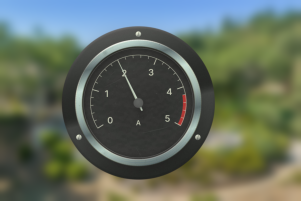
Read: 2,A
